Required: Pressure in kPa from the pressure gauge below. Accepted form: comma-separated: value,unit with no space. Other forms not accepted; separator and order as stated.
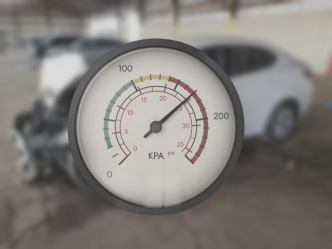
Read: 170,kPa
